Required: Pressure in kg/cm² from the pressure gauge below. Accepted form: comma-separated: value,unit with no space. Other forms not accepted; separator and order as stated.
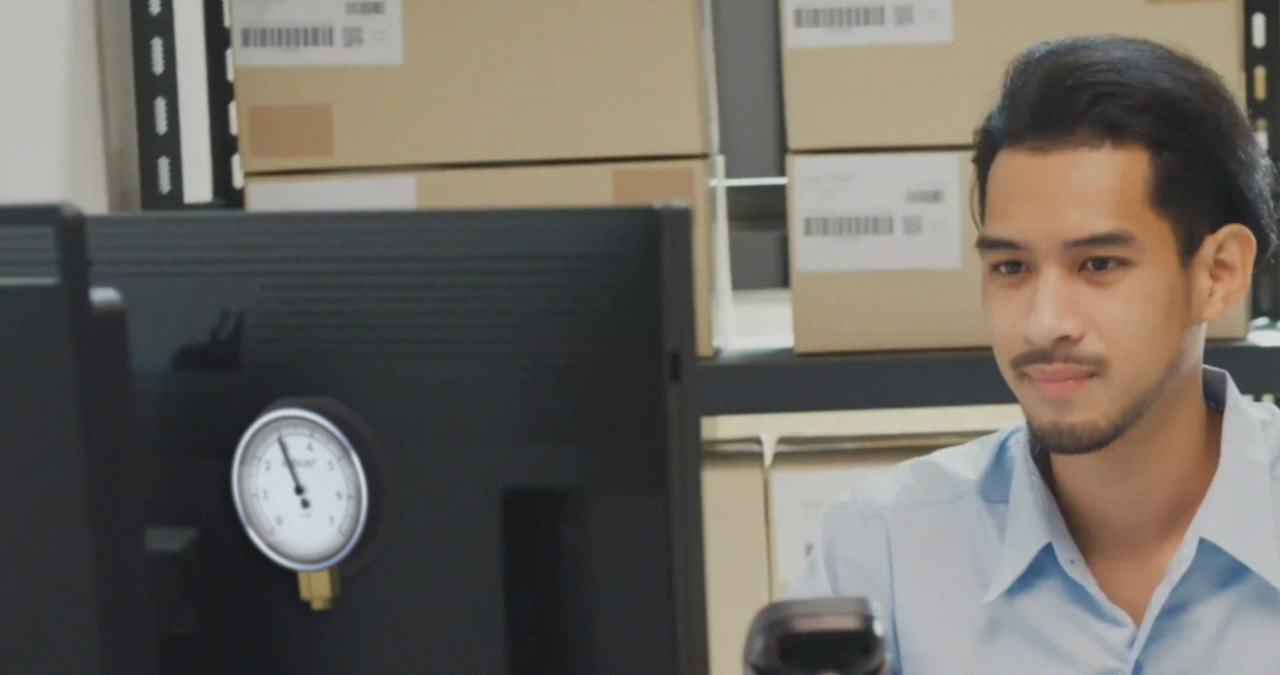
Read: 3,kg/cm²
